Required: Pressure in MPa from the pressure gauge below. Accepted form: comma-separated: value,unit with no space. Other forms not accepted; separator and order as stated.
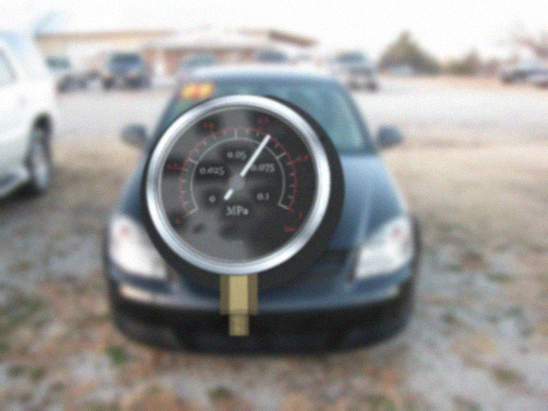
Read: 0.065,MPa
